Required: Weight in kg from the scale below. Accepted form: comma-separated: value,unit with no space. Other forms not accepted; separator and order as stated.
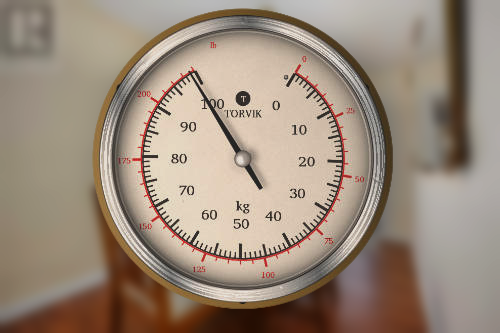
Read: 99,kg
